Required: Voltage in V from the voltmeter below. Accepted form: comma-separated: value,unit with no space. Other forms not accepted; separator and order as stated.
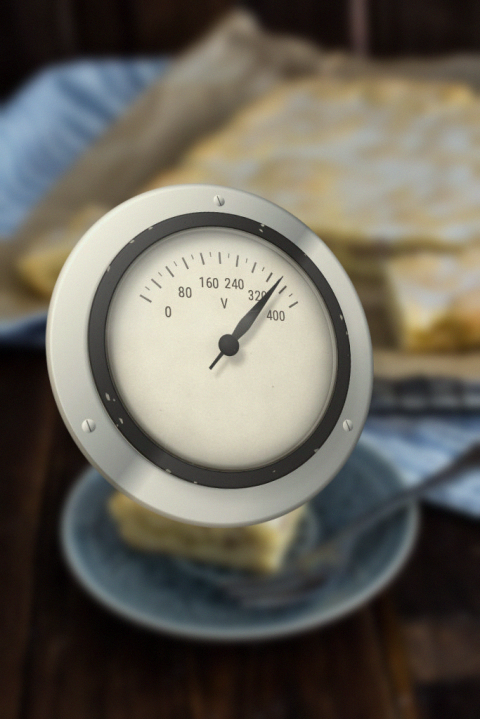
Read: 340,V
